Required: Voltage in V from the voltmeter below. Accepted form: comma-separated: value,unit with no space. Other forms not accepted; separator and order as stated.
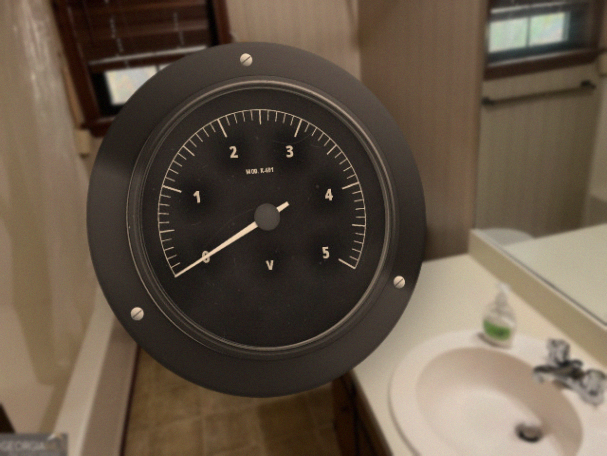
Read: 0,V
